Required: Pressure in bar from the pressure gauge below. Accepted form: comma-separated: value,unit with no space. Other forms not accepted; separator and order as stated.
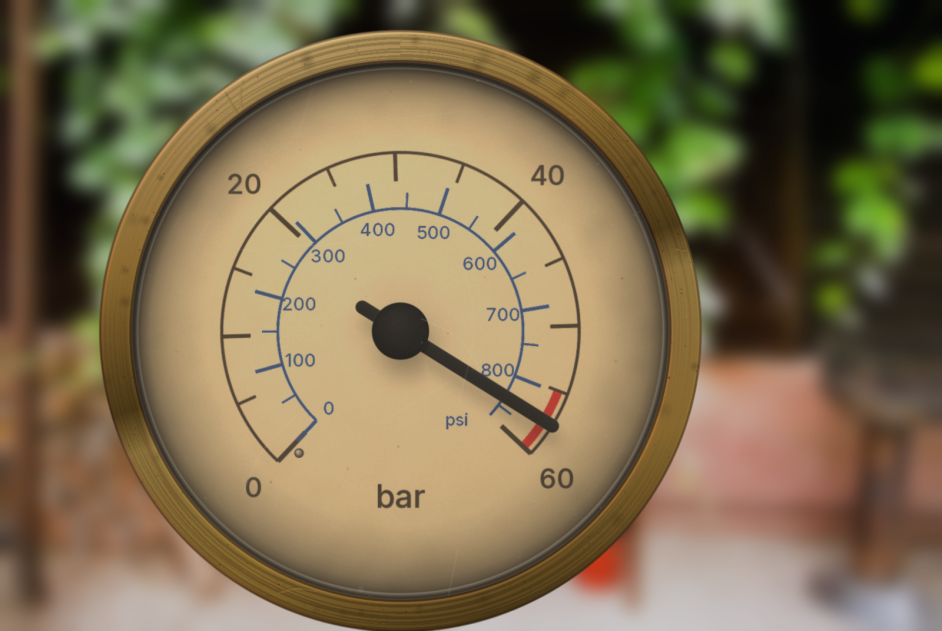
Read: 57.5,bar
